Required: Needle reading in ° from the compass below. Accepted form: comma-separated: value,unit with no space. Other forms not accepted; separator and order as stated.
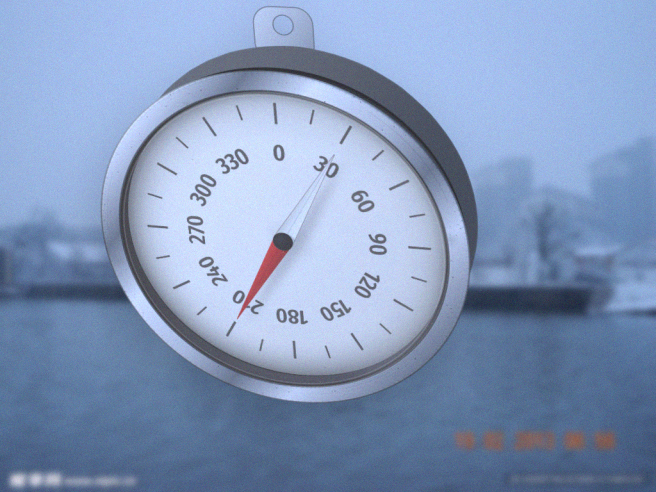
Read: 210,°
